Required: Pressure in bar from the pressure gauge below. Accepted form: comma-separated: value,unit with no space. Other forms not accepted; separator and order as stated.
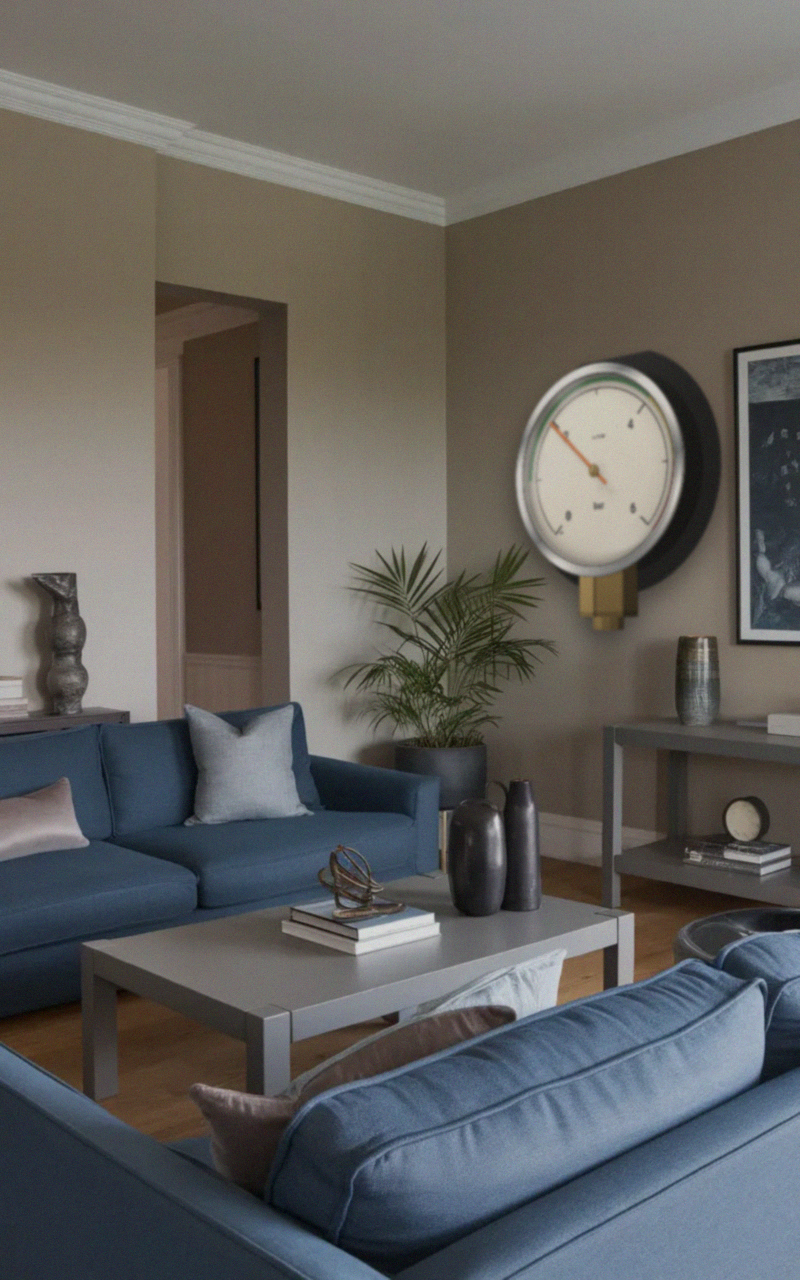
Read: 2,bar
